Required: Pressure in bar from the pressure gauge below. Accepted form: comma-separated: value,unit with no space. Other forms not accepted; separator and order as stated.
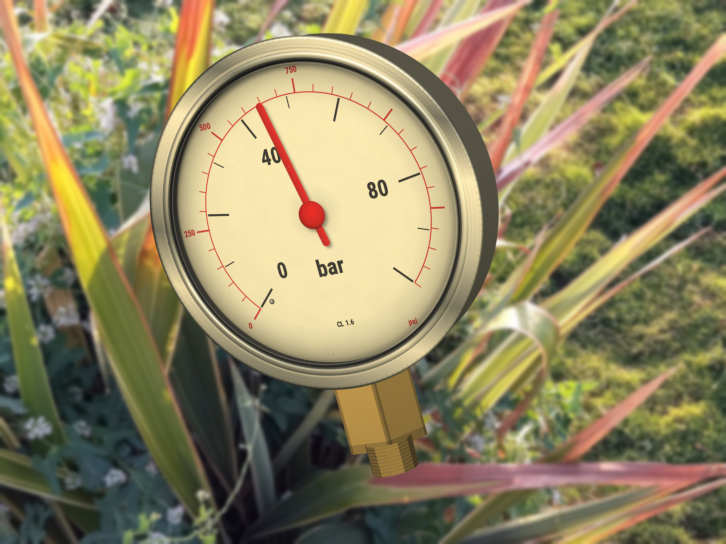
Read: 45,bar
